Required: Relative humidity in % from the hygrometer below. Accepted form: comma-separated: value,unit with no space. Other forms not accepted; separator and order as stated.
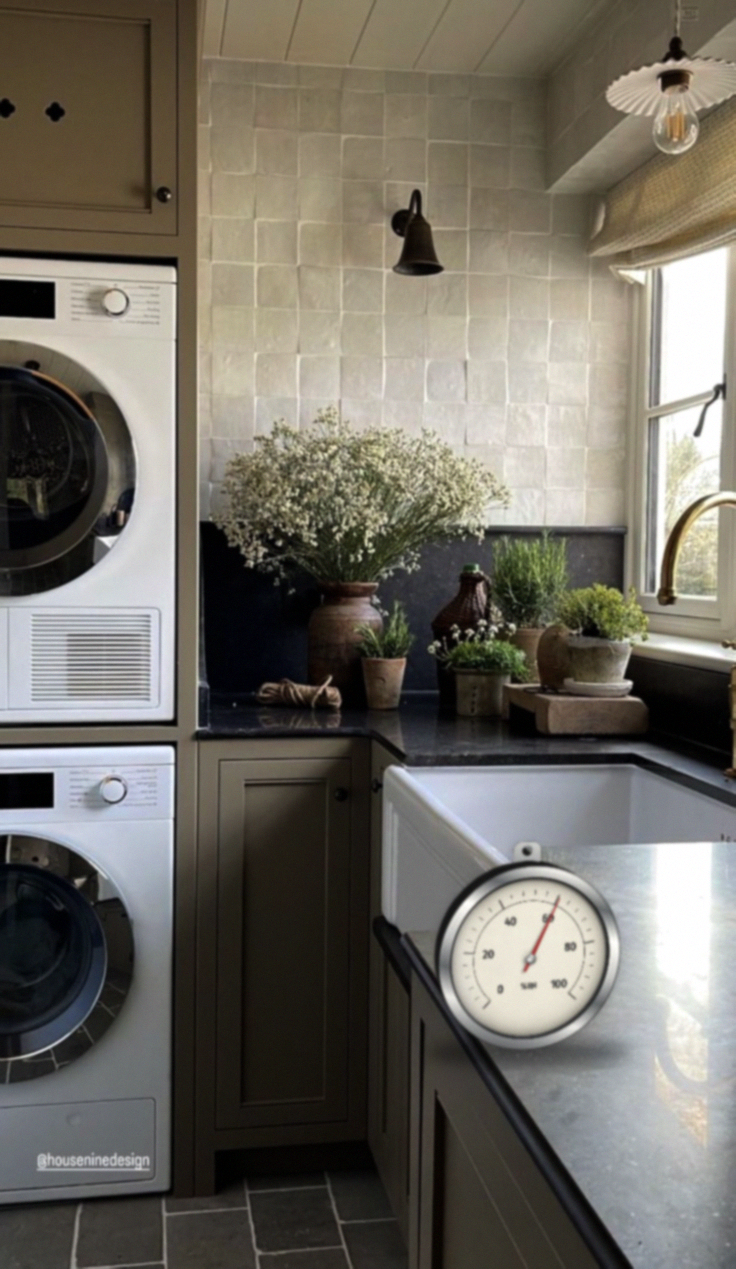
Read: 60,%
